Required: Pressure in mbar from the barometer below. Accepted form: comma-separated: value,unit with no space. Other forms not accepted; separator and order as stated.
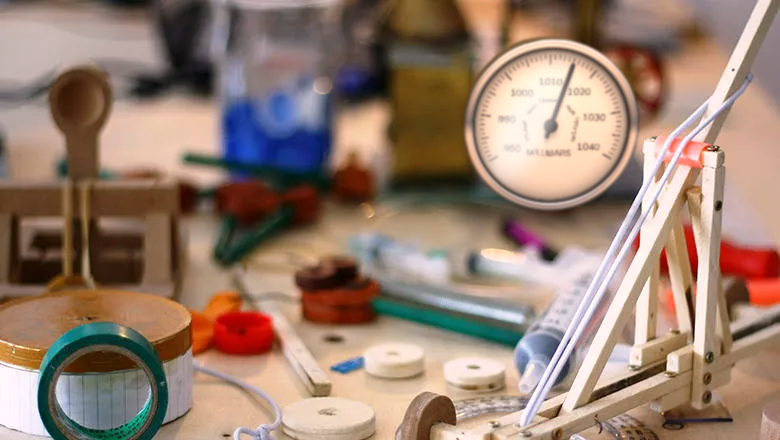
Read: 1015,mbar
